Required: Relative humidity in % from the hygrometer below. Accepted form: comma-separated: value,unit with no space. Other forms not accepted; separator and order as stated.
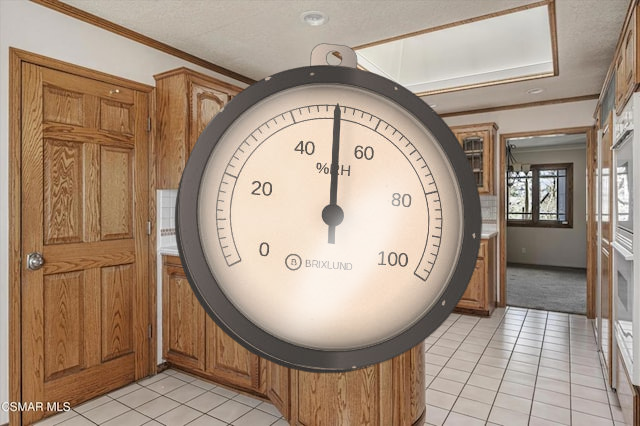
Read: 50,%
